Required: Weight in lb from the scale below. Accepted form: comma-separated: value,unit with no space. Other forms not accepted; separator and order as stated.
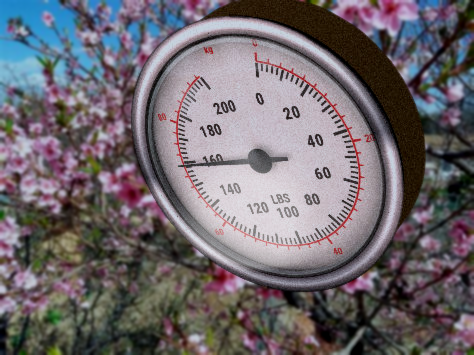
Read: 160,lb
